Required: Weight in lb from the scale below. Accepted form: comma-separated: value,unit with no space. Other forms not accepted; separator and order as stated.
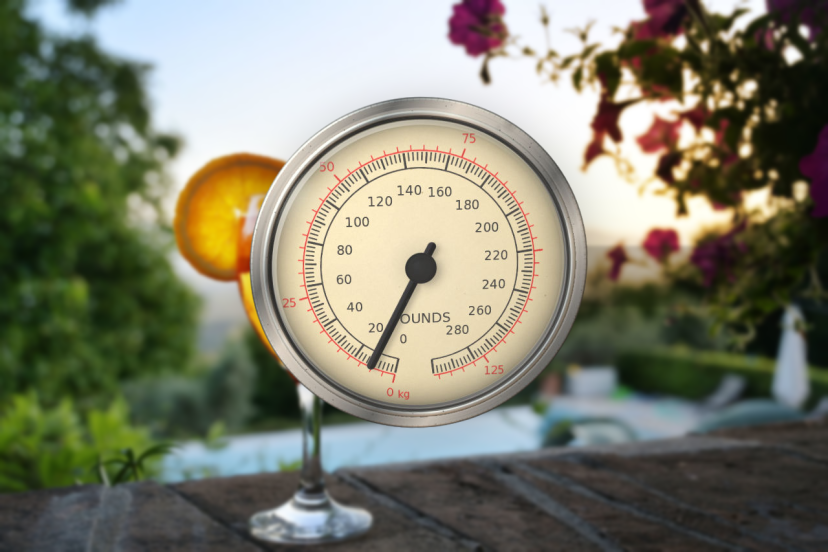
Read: 12,lb
